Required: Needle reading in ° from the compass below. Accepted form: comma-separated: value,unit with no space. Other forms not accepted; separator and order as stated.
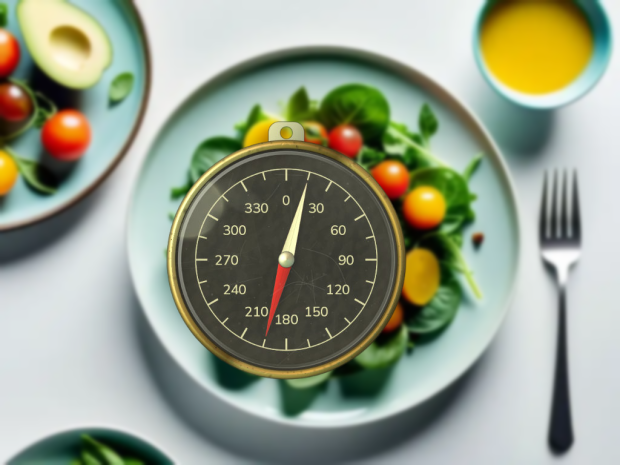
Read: 195,°
